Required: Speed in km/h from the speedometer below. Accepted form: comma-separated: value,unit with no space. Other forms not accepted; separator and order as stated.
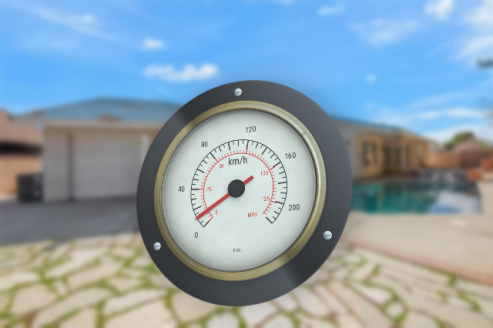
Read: 10,km/h
